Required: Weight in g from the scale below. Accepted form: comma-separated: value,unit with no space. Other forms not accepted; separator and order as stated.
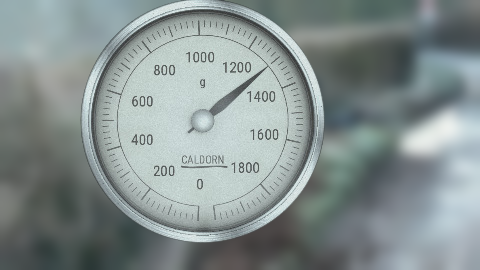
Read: 1300,g
